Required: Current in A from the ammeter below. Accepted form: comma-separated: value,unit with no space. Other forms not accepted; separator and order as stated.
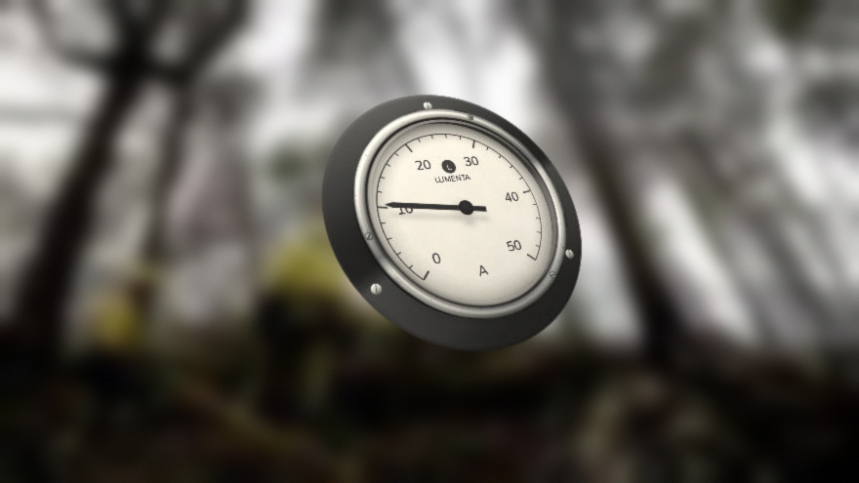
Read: 10,A
